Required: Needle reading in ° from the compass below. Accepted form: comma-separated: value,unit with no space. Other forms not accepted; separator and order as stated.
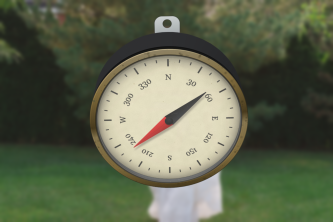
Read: 230,°
